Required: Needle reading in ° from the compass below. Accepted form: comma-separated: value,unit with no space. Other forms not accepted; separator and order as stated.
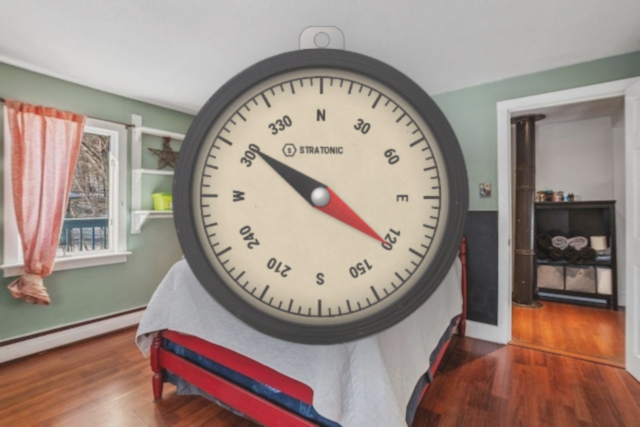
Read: 125,°
